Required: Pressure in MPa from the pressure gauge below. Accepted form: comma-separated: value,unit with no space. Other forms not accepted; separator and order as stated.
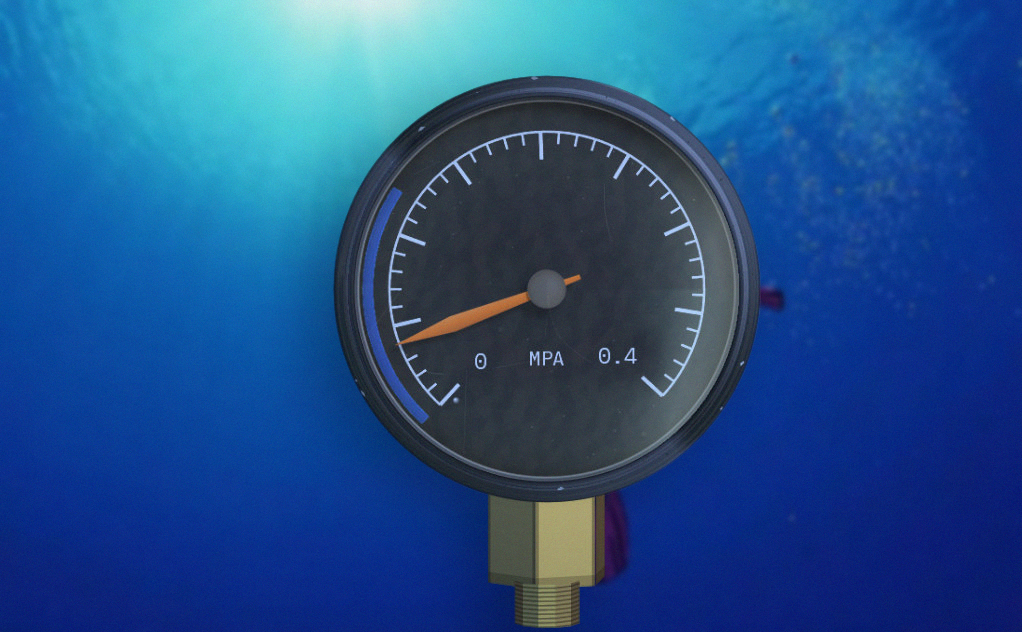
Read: 0.04,MPa
